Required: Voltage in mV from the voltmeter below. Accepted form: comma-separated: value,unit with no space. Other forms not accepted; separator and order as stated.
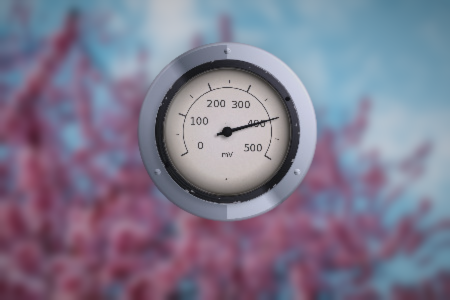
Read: 400,mV
